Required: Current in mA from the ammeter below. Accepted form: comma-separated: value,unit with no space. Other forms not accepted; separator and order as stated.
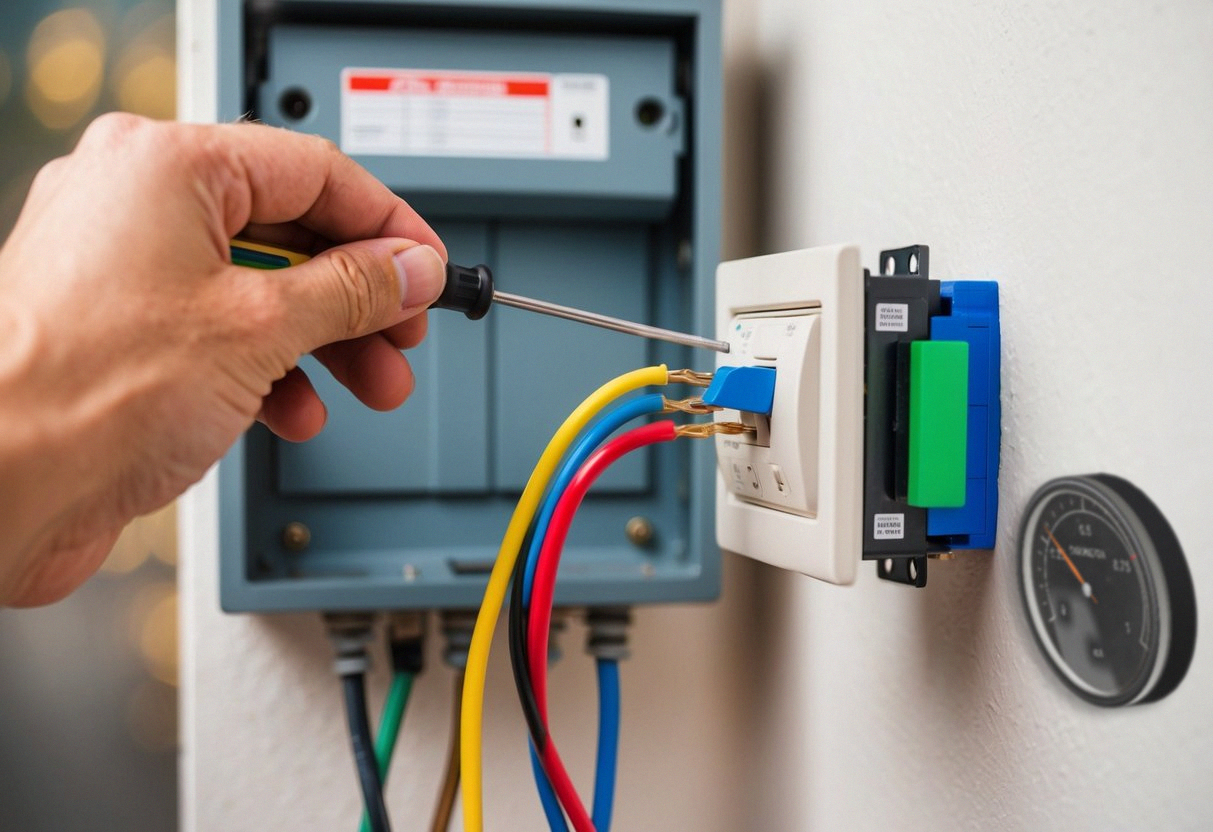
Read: 0.3,mA
